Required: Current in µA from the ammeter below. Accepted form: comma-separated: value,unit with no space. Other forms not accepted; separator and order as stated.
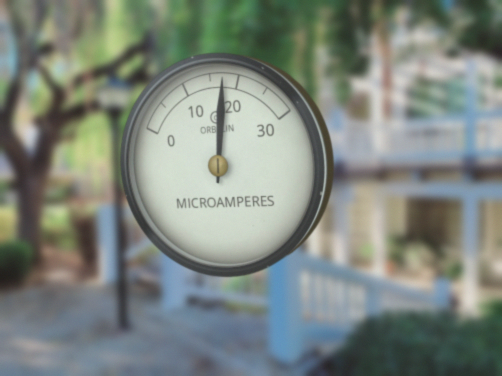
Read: 17.5,µA
